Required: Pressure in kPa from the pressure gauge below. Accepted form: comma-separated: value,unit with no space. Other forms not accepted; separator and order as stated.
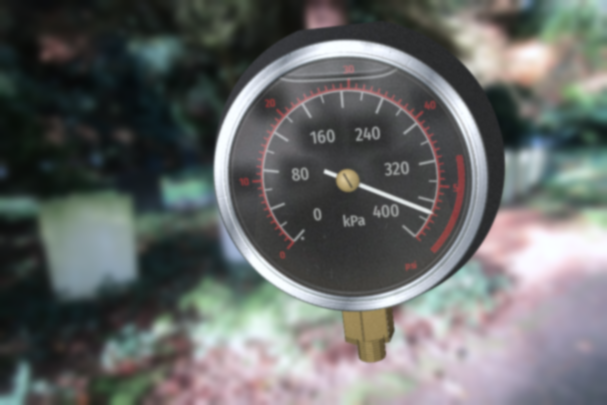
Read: 370,kPa
